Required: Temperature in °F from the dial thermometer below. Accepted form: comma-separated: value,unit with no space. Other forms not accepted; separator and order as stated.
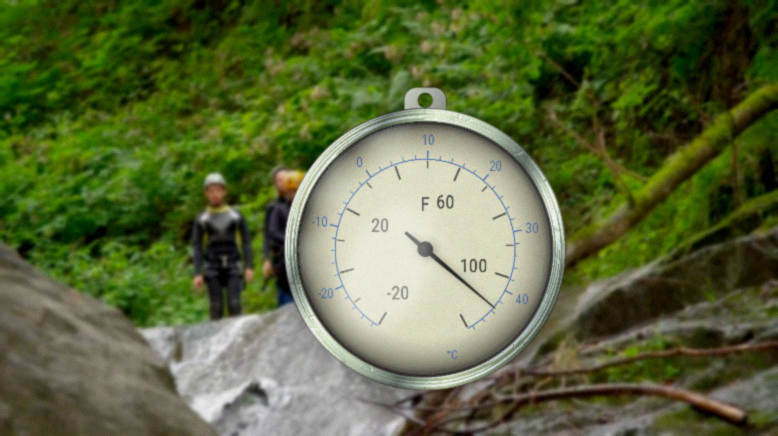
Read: 110,°F
